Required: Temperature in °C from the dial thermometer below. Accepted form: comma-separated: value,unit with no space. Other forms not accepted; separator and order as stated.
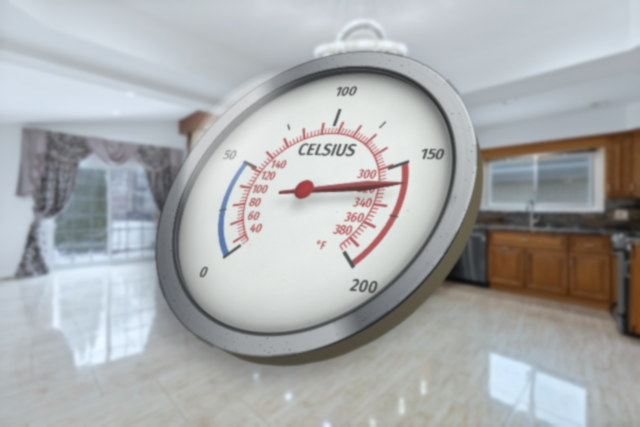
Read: 162.5,°C
